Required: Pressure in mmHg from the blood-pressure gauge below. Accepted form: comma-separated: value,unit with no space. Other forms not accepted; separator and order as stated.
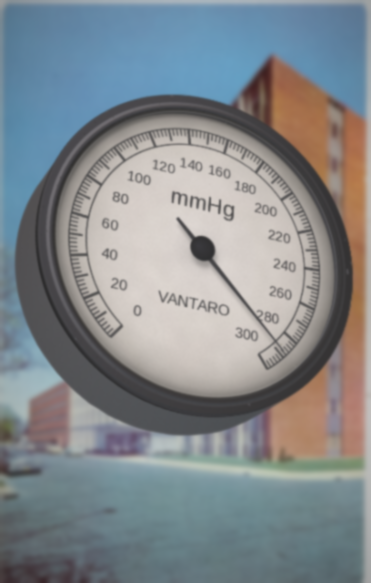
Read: 290,mmHg
